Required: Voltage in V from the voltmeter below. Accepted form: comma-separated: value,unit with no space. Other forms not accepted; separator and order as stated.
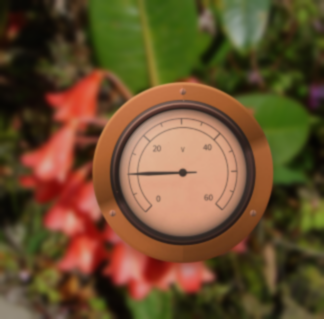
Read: 10,V
